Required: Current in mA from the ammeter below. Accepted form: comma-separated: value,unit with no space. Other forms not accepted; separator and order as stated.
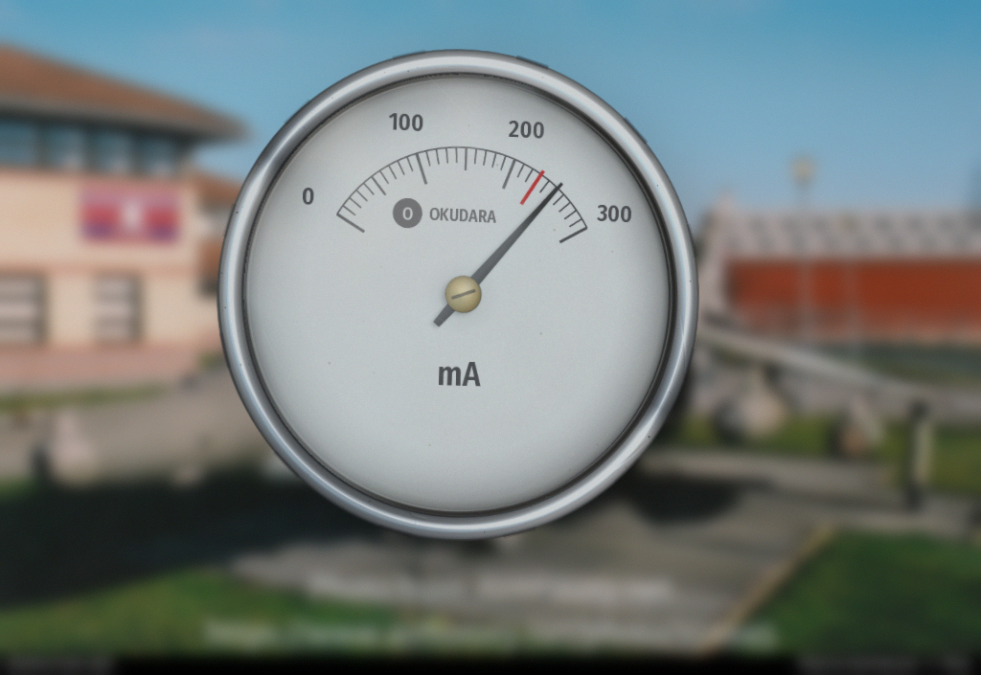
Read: 250,mA
